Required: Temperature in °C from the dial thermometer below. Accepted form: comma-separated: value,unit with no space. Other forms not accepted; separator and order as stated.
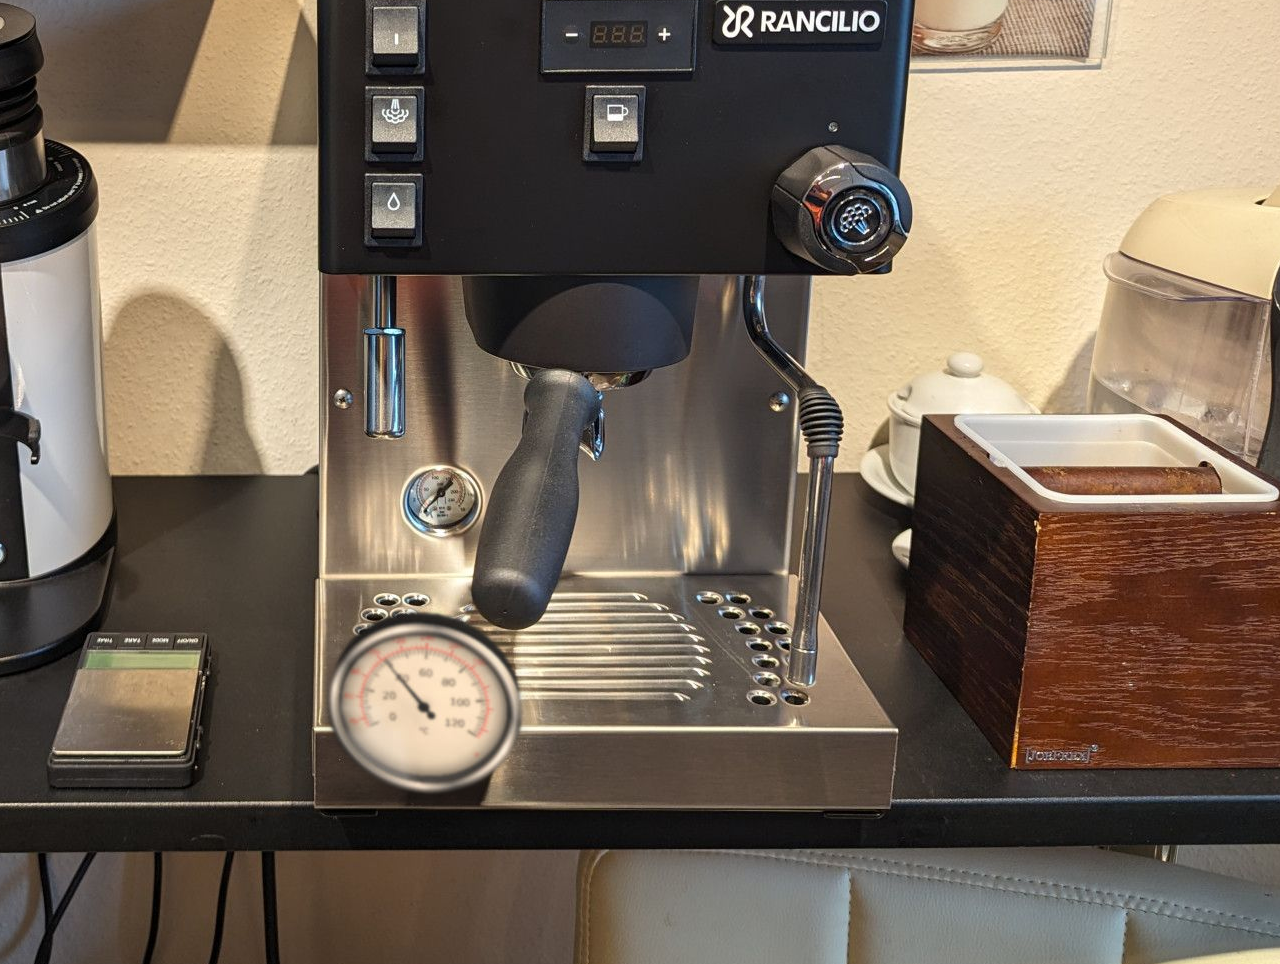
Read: 40,°C
